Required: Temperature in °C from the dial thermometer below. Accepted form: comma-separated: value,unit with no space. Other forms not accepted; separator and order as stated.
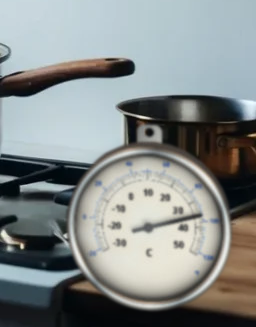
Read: 35,°C
